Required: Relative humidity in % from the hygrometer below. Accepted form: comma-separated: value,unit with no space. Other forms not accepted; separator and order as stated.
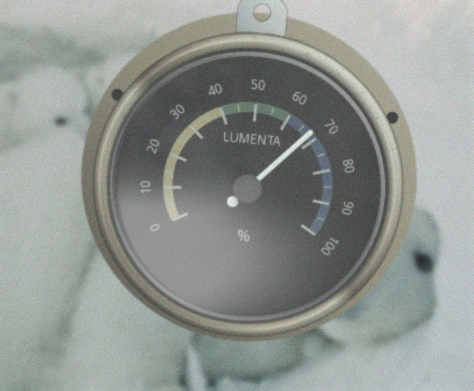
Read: 67.5,%
